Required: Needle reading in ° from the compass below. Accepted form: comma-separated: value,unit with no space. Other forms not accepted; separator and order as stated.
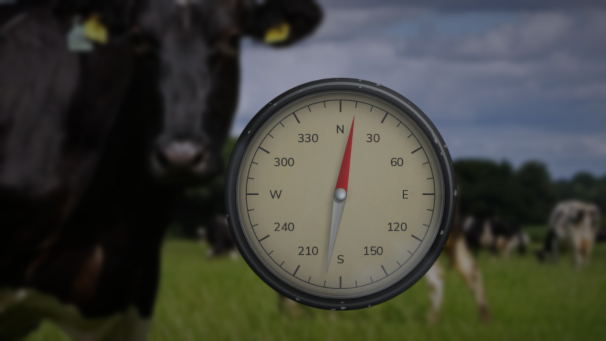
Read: 10,°
